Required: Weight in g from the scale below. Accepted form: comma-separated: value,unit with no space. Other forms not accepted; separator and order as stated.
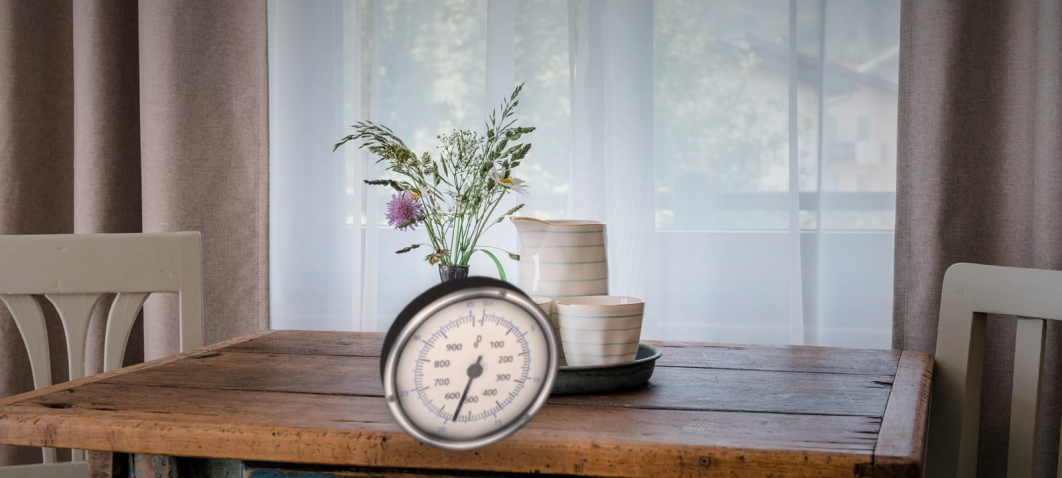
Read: 550,g
